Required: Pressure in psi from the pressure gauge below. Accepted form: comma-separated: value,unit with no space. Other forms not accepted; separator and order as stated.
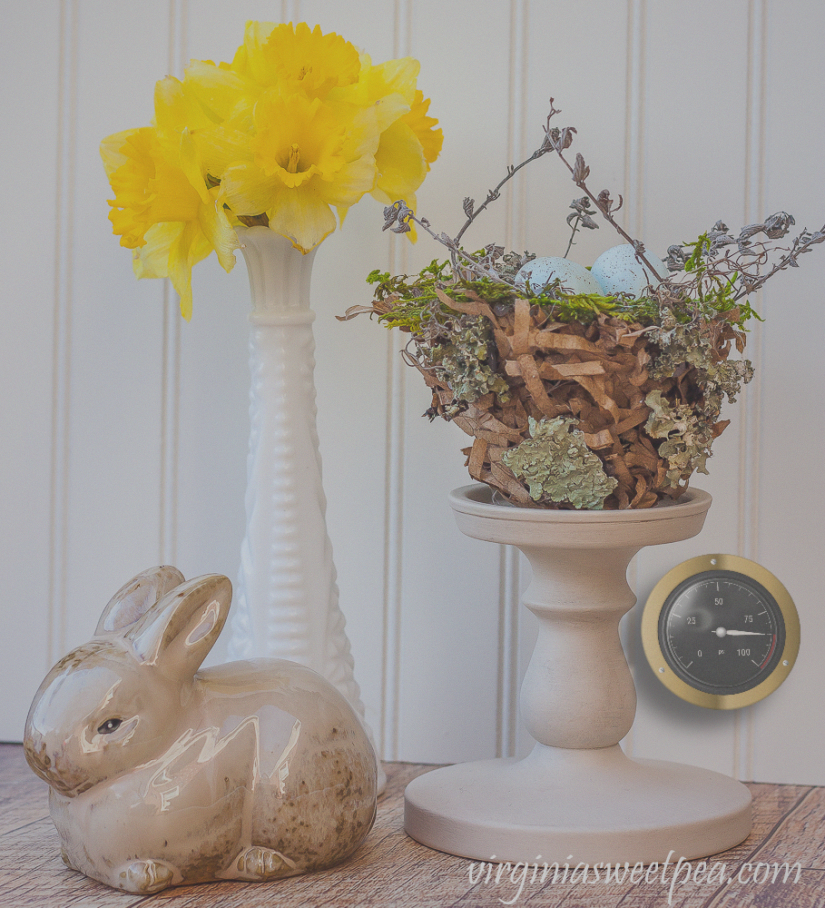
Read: 85,psi
